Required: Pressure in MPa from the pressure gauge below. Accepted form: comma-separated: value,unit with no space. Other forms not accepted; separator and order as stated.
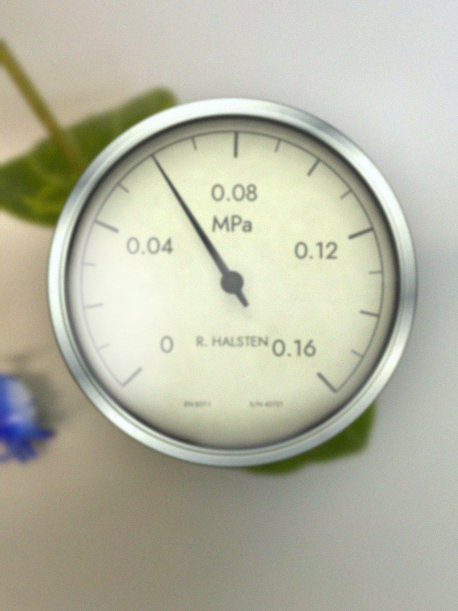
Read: 0.06,MPa
